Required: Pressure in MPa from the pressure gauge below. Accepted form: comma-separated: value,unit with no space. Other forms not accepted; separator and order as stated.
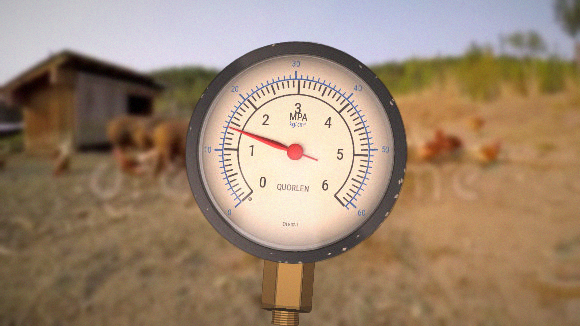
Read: 1.4,MPa
